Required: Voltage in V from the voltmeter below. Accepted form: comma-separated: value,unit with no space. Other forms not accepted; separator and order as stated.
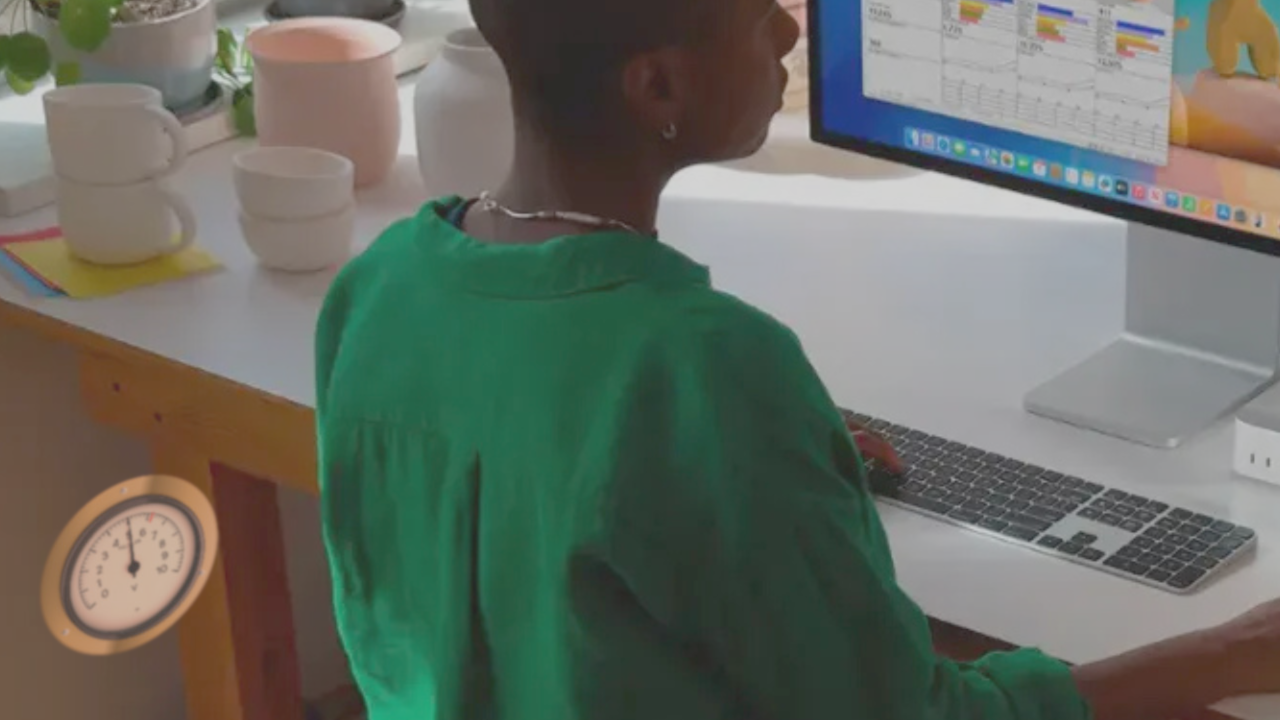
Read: 5,V
